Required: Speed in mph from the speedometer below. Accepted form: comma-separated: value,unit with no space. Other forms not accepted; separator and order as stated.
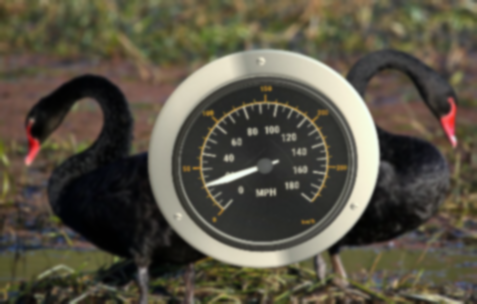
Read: 20,mph
